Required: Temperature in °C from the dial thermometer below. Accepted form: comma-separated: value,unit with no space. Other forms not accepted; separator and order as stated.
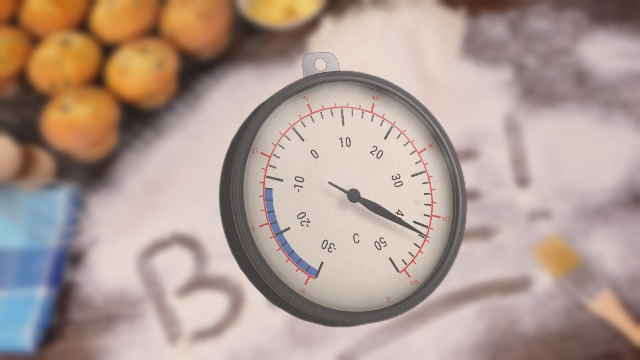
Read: 42,°C
